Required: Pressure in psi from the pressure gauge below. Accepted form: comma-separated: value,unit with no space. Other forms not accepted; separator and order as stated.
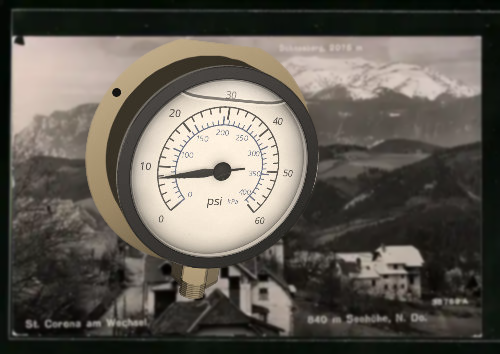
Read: 8,psi
